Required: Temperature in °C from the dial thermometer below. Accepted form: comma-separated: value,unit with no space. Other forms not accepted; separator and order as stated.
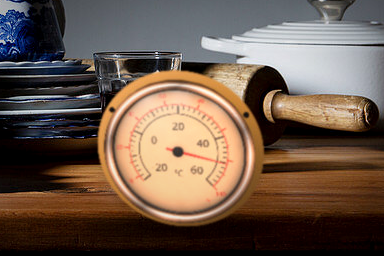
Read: 50,°C
